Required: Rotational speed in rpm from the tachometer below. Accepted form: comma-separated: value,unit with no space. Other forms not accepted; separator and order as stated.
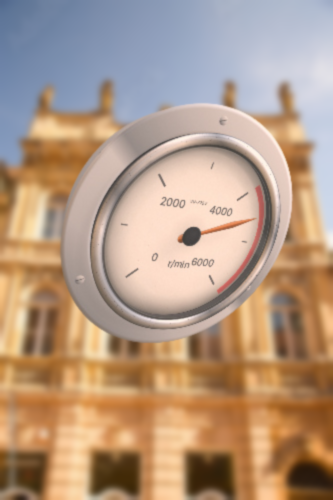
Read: 4500,rpm
